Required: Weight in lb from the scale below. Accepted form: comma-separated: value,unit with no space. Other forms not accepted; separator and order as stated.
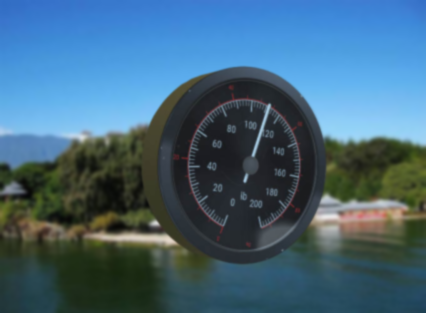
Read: 110,lb
